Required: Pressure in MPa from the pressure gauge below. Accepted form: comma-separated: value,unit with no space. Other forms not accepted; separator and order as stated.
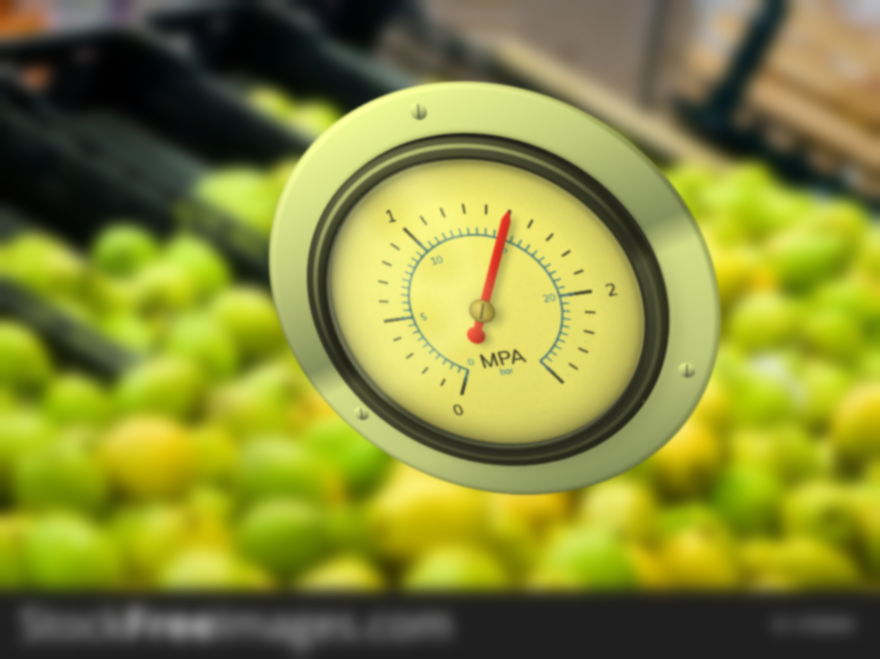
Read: 1.5,MPa
